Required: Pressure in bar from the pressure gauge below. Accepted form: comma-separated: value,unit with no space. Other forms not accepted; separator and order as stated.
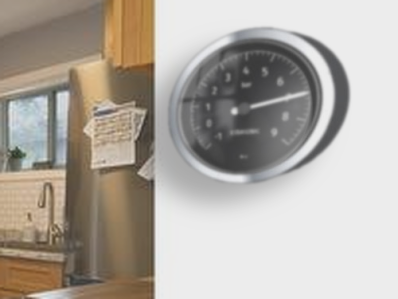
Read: 7,bar
